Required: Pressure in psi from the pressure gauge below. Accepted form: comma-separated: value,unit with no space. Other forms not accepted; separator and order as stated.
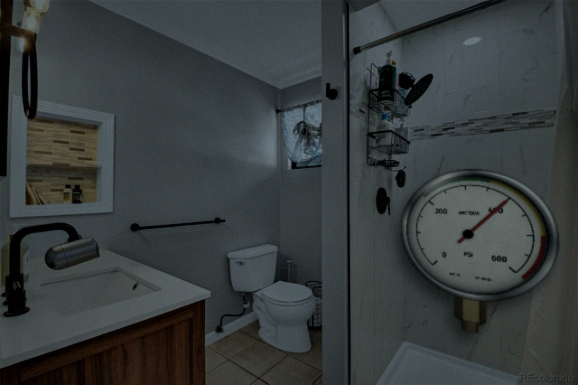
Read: 400,psi
